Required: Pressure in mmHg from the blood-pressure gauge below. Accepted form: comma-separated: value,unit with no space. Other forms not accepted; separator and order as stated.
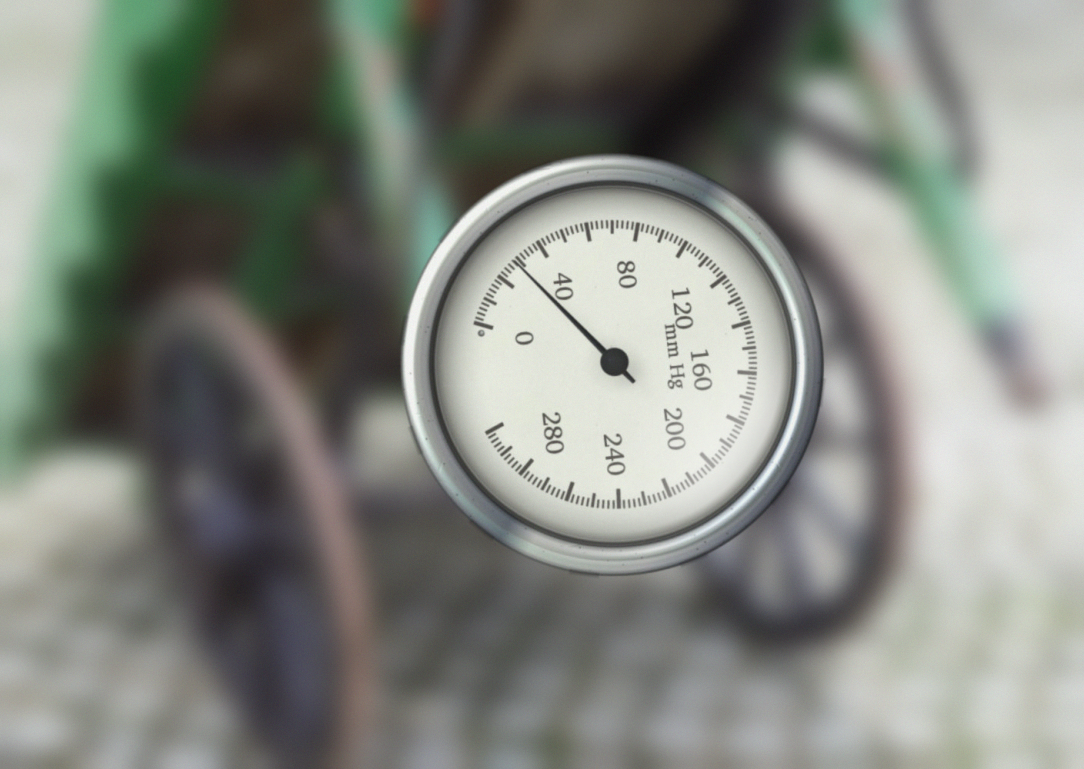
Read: 28,mmHg
